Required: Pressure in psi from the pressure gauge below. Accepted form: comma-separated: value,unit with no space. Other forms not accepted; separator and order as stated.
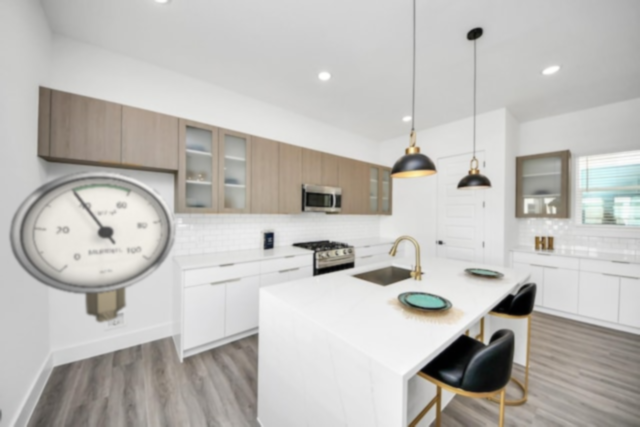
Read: 40,psi
